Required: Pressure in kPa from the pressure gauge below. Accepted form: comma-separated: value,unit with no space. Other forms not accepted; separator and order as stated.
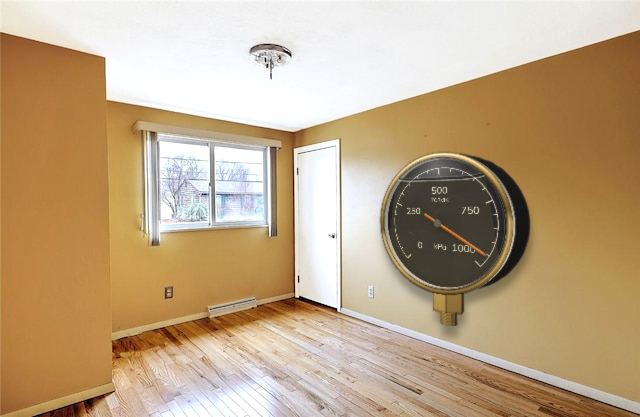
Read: 950,kPa
